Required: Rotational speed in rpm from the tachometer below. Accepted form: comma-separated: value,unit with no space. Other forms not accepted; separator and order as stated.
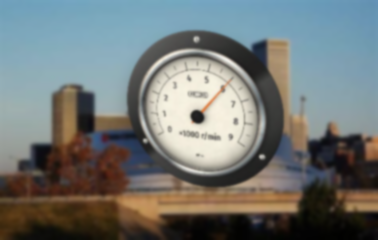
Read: 6000,rpm
